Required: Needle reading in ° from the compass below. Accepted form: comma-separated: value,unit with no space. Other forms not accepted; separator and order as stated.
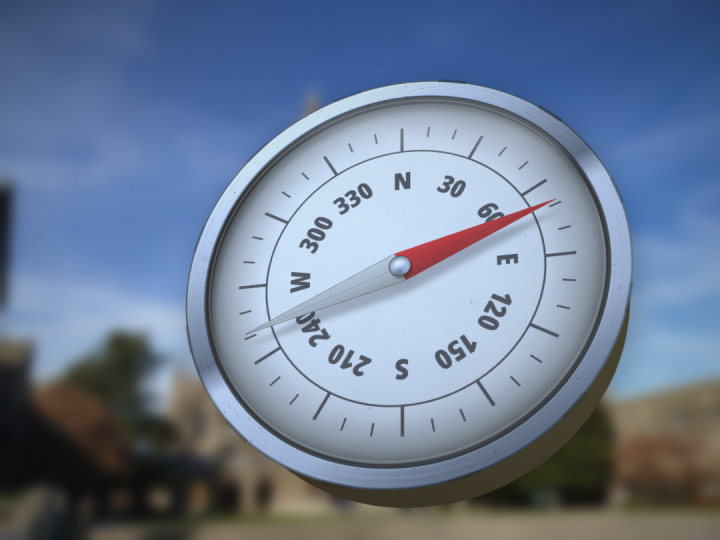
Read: 70,°
